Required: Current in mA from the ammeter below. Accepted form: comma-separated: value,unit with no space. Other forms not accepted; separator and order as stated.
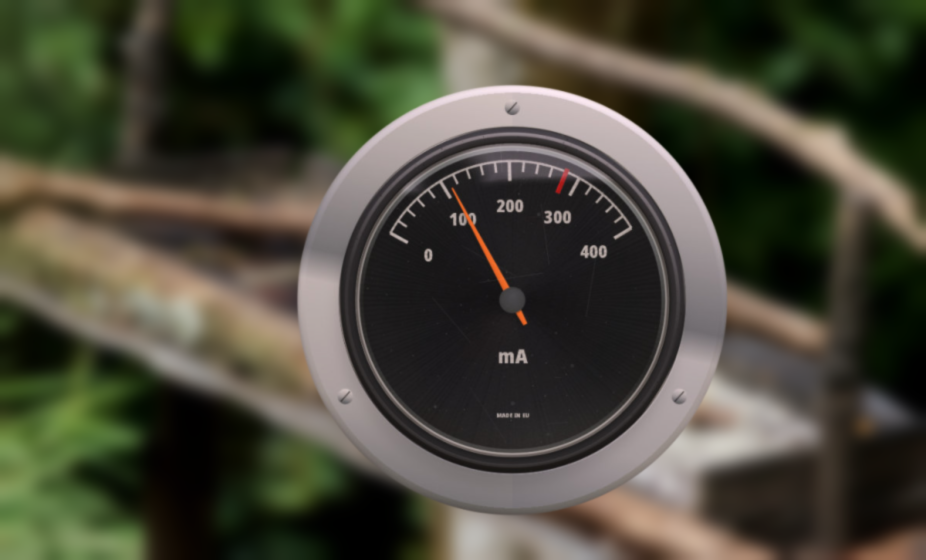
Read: 110,mA
